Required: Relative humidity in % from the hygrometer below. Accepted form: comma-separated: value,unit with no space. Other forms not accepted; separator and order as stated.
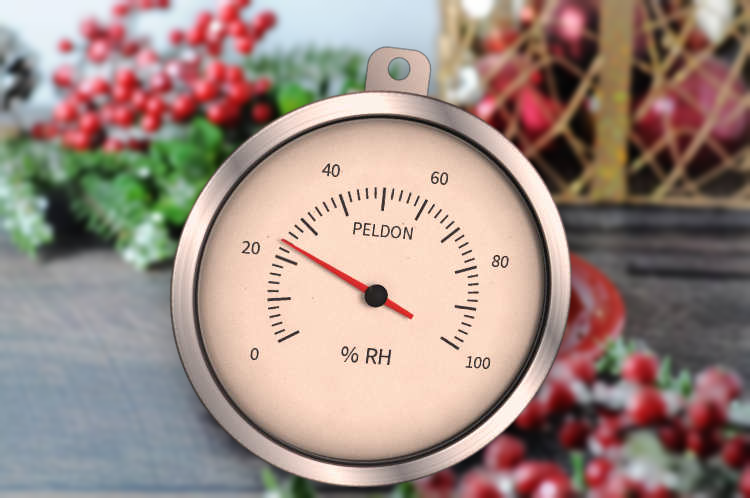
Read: 24,%
